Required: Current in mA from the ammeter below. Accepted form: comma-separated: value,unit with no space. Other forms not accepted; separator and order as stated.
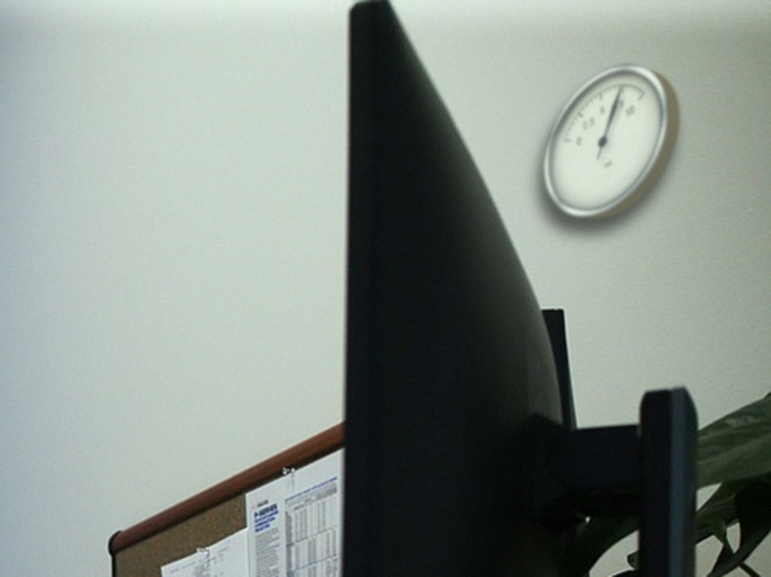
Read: 7.5,mA
